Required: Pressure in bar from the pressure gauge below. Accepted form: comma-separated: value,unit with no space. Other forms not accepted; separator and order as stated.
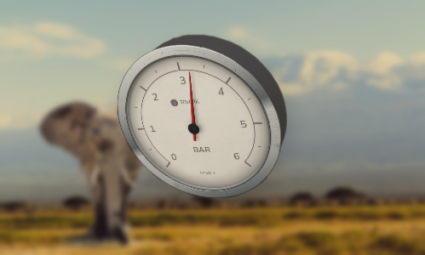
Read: 3.25,bar
